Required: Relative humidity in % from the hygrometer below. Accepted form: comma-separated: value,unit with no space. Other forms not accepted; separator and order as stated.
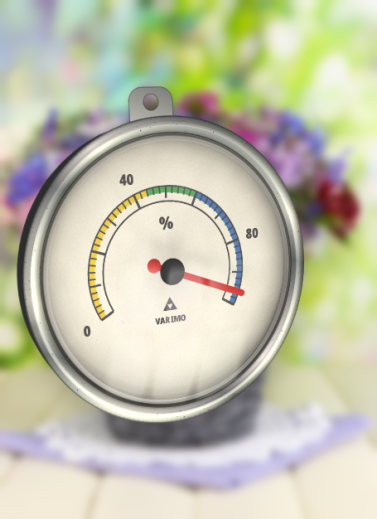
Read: 96,%
